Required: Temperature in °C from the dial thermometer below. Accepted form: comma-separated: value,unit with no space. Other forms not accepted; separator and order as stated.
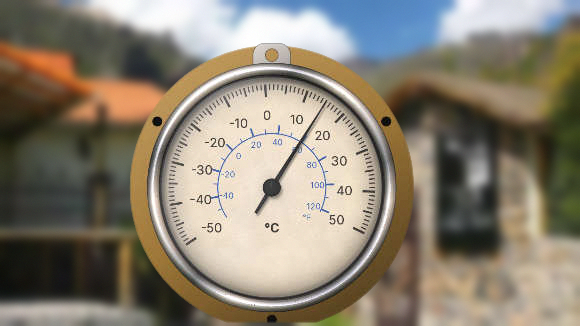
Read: 15,°C
